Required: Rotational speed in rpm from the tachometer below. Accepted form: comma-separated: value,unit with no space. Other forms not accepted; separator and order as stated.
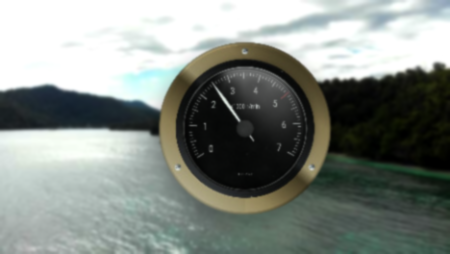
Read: 2500,rpm
